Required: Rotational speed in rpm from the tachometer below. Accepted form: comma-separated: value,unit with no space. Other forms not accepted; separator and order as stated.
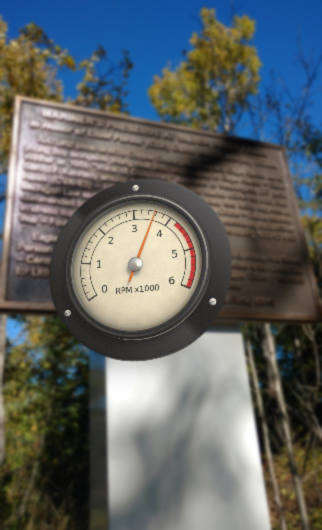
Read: 3600,rpm
